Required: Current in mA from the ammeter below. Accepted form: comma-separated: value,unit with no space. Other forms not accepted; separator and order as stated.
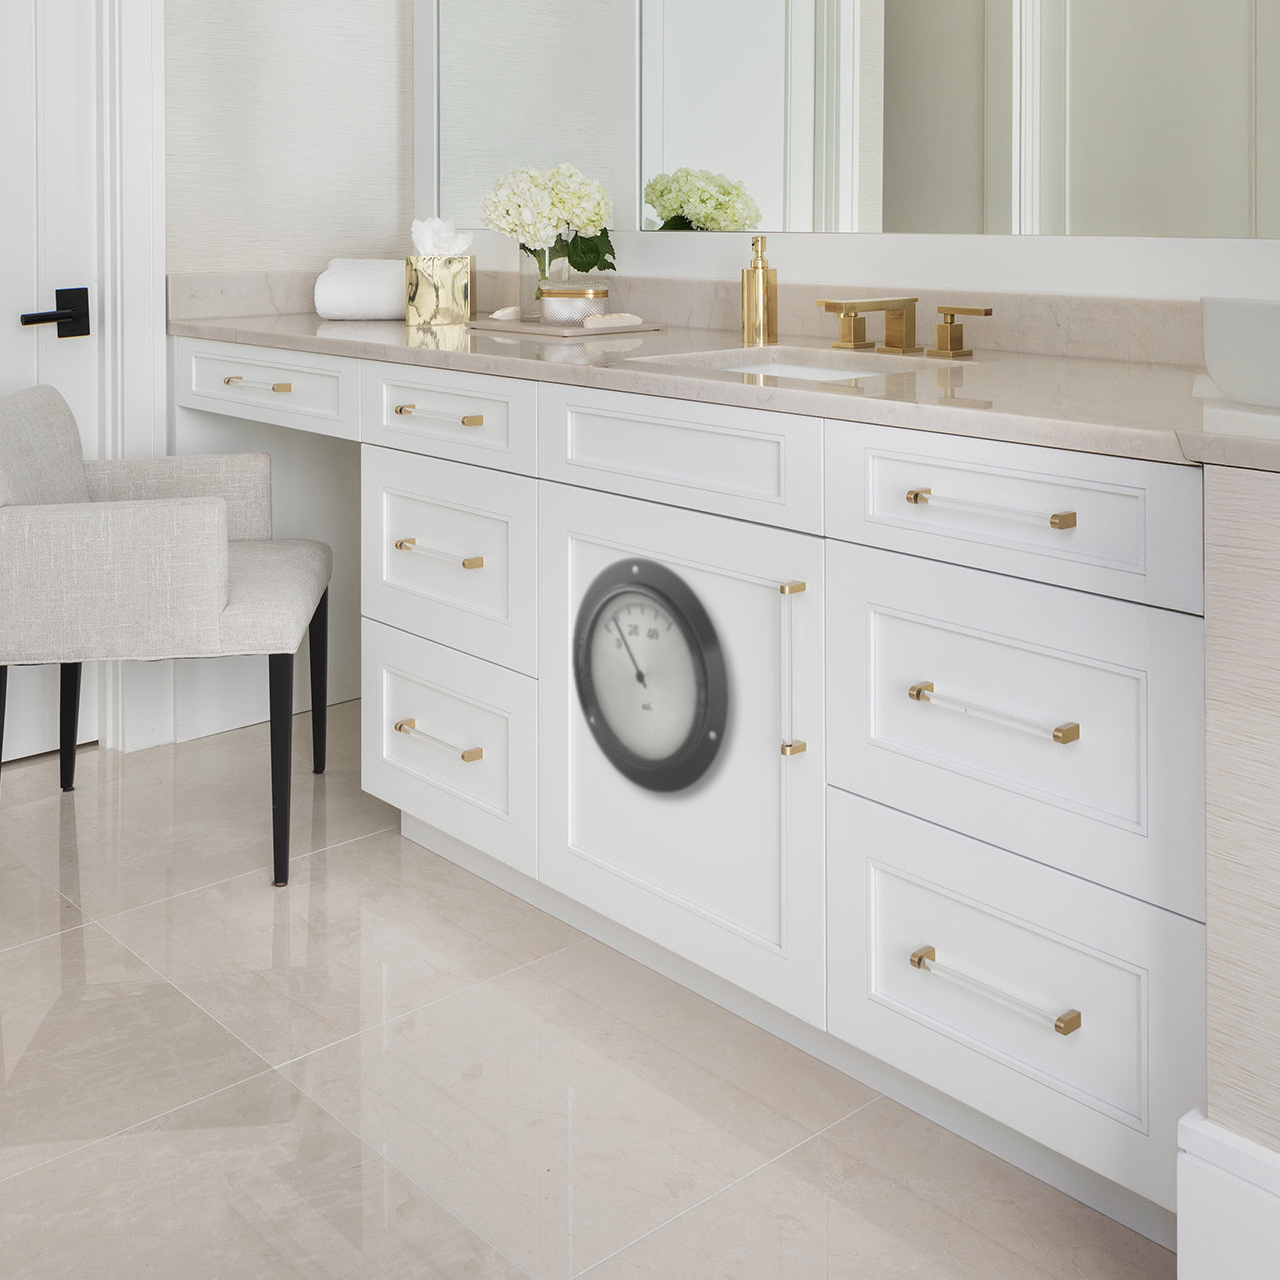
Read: 10,mA
